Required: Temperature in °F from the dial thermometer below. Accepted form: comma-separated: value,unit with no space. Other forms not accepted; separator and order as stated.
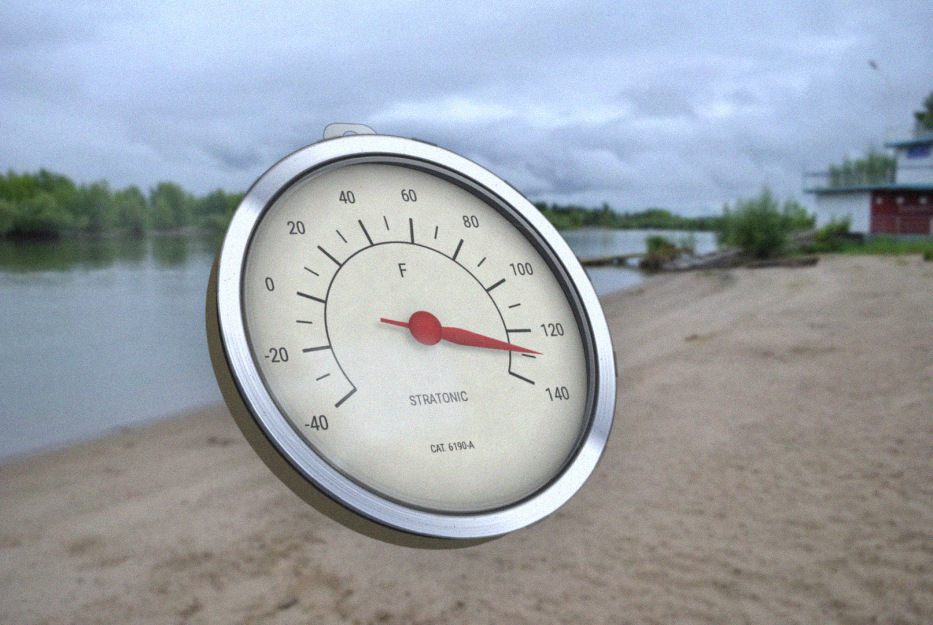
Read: 130,°F
